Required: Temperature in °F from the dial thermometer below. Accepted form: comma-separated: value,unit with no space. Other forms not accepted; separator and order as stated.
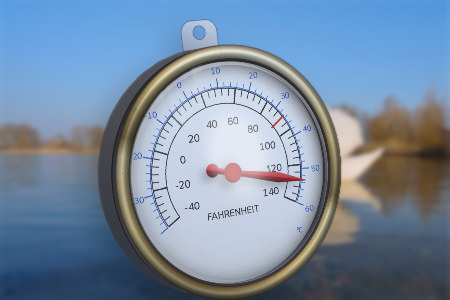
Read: 128,°F
